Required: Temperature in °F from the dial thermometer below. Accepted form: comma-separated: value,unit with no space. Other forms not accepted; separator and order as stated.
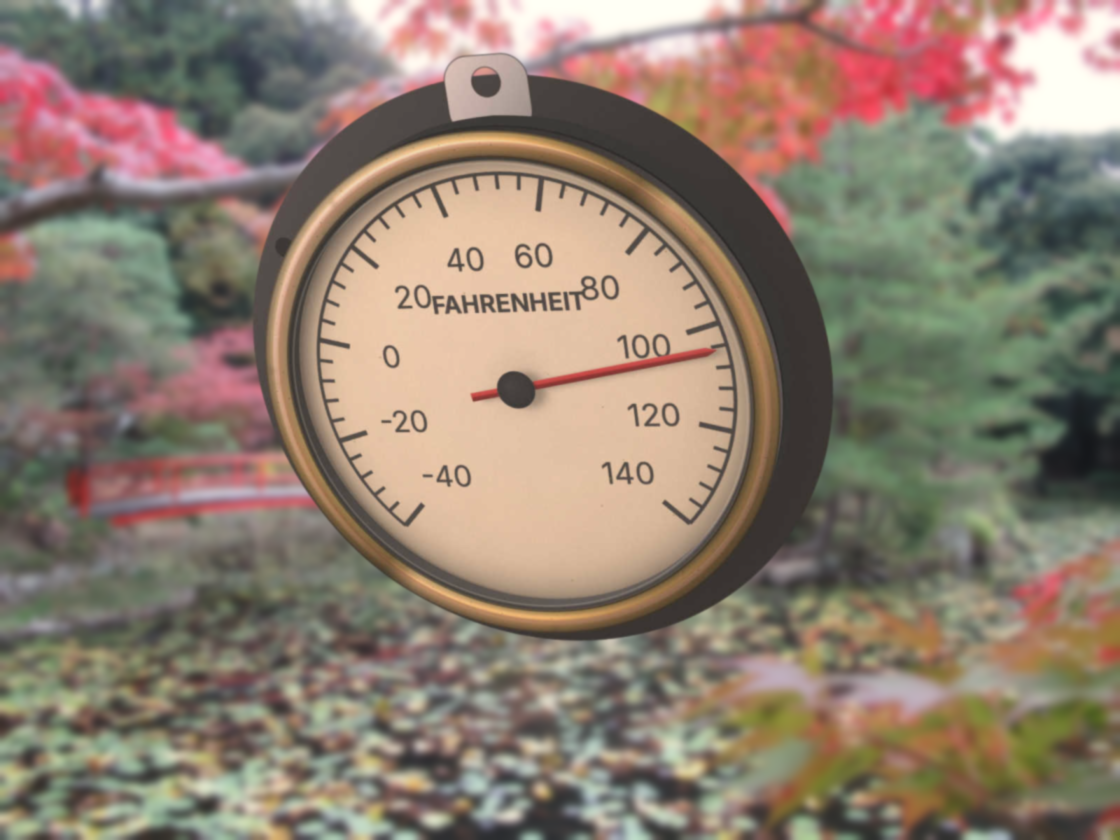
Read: 104,°F
